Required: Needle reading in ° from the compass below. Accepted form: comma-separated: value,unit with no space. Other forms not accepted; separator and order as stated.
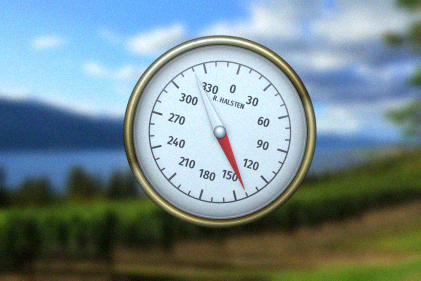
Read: 140,°
